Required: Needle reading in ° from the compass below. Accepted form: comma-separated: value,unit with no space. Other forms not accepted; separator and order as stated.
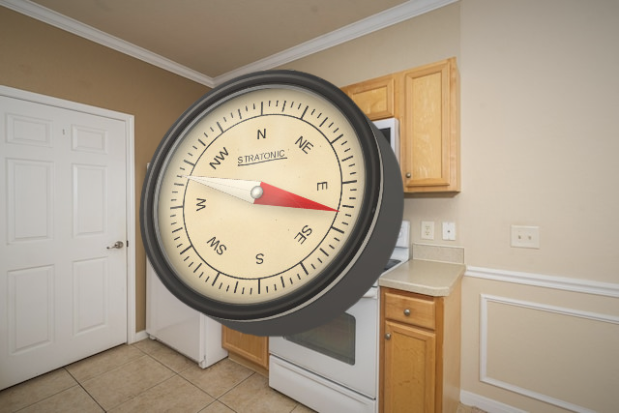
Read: 110,°
